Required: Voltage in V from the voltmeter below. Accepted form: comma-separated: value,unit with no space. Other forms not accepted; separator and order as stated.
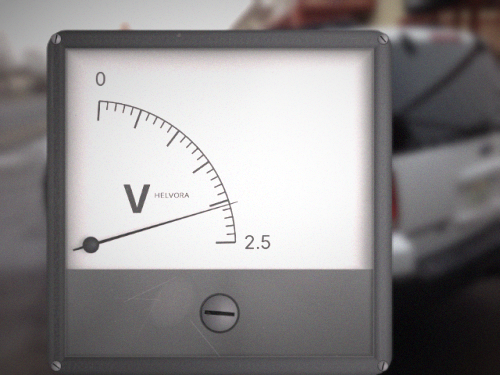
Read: 2.05,V
